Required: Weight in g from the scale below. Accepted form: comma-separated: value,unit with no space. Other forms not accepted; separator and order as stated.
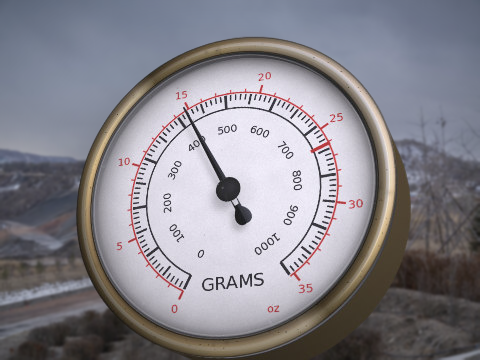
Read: 420,g
